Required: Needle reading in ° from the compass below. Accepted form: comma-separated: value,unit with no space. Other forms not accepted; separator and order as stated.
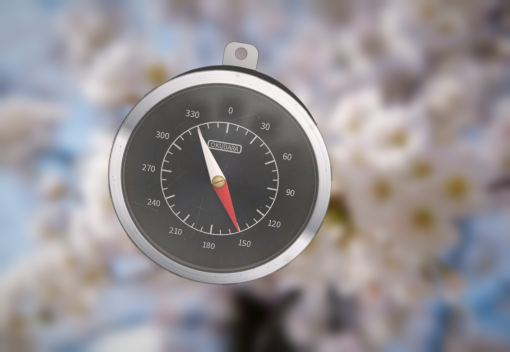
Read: 150,°
